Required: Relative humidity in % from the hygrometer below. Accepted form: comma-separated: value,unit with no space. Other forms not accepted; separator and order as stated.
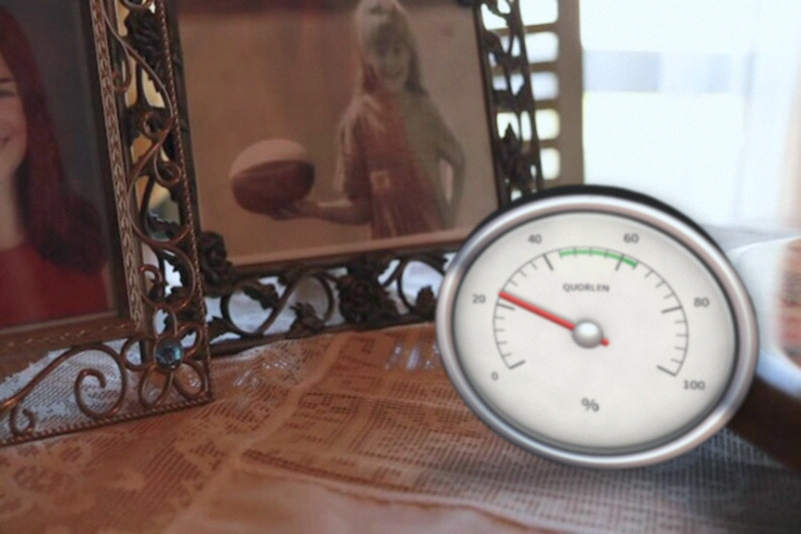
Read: 24,%
